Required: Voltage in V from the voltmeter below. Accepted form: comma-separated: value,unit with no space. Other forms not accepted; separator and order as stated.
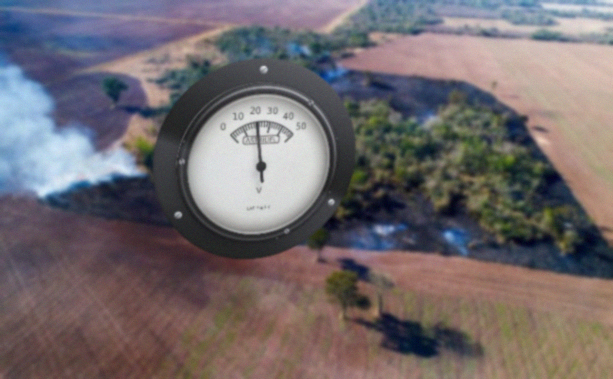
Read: 20,V
